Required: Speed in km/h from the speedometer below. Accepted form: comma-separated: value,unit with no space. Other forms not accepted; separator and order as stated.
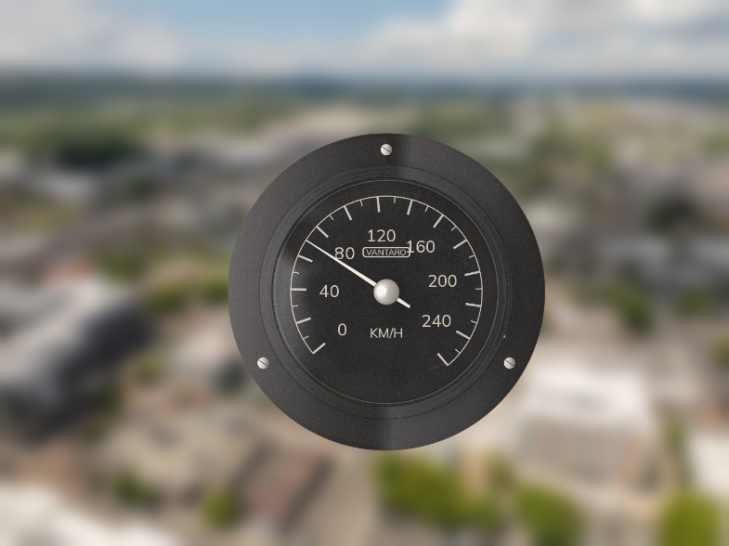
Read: 70,km/h
